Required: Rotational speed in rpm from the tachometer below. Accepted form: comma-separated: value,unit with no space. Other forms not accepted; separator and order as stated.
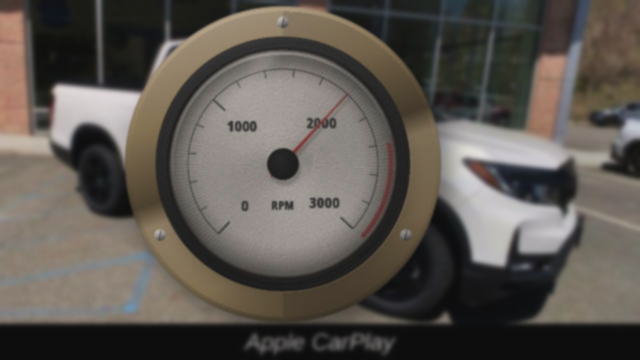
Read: 2000,rpm
